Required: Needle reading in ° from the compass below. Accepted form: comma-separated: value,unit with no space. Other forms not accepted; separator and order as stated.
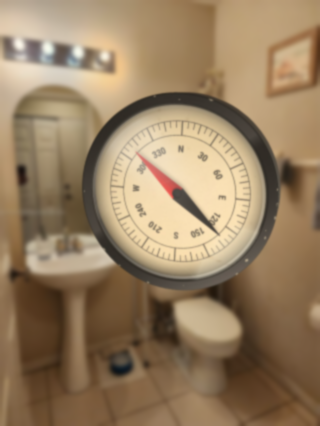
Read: 310,°
